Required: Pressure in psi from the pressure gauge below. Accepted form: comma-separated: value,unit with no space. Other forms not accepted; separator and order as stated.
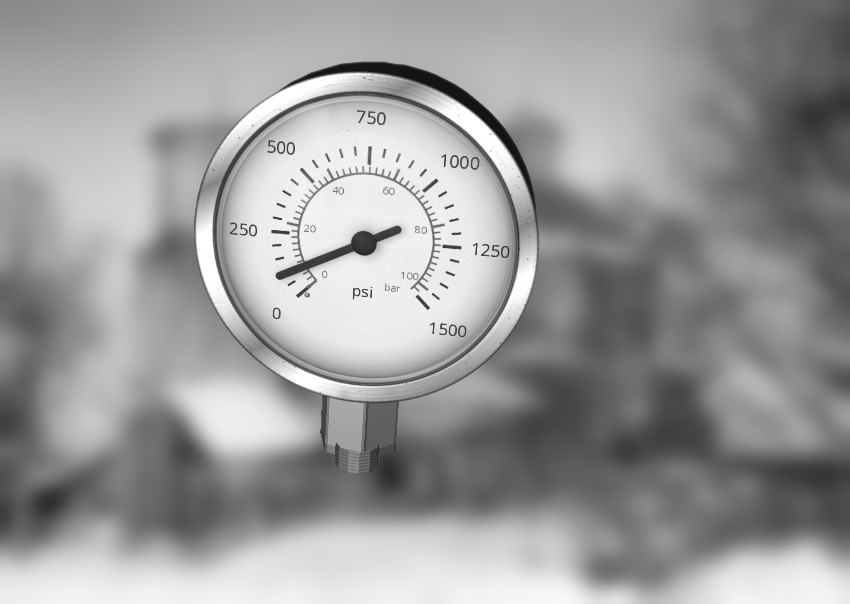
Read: 100,psi
